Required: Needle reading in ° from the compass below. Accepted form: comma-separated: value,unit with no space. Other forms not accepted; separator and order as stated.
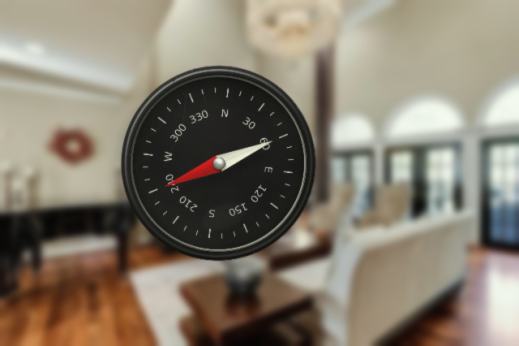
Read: 240,°
